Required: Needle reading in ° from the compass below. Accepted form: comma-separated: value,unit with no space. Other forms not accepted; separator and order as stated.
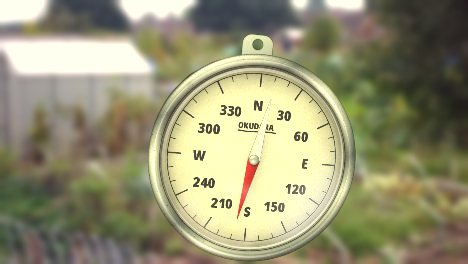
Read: 190,°
